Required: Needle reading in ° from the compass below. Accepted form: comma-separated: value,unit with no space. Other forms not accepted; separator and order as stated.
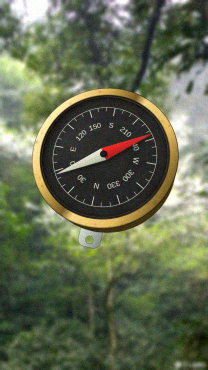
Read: 235,°
